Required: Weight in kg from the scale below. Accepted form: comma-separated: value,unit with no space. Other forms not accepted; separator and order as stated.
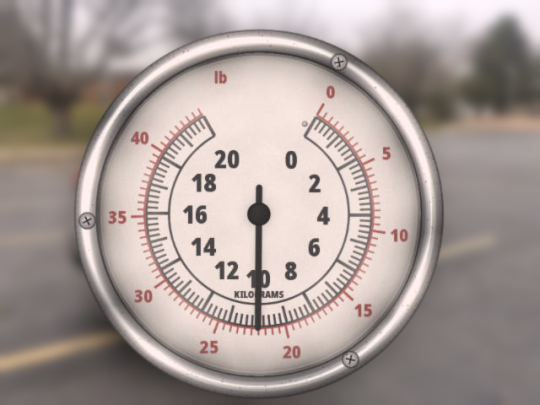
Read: 10,kg
